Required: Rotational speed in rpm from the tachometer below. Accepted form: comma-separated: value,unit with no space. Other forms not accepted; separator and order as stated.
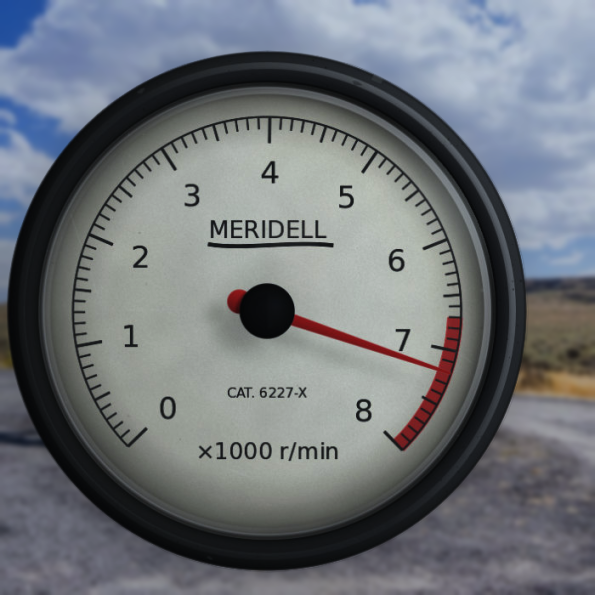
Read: 7200,rpm
